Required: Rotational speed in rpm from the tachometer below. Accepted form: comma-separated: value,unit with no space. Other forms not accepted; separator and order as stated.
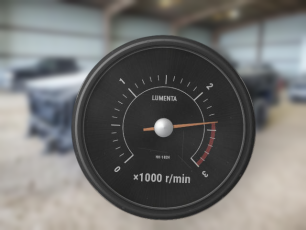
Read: 2400,rpm
